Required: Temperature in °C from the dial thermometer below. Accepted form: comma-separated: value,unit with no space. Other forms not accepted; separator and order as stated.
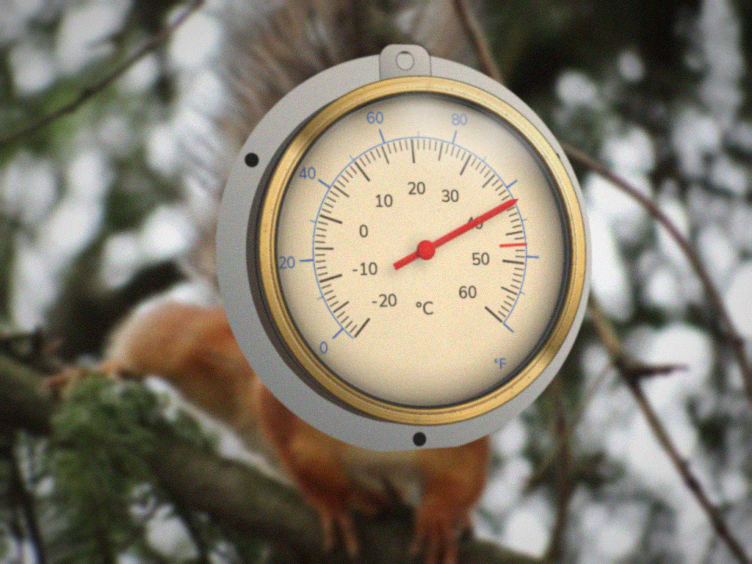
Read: 40,°C
